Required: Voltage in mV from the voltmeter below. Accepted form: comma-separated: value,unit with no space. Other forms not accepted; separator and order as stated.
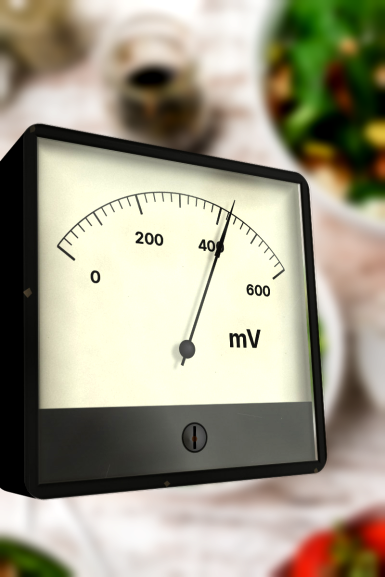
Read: 420,mV
